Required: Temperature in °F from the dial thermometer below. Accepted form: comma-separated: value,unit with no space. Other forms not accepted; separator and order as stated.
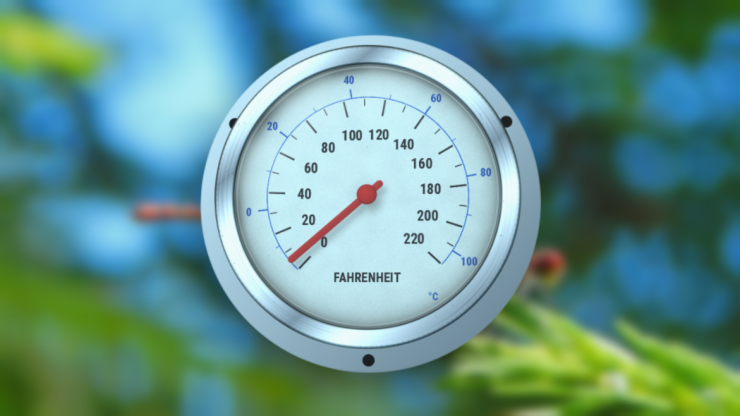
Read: 5,°F
